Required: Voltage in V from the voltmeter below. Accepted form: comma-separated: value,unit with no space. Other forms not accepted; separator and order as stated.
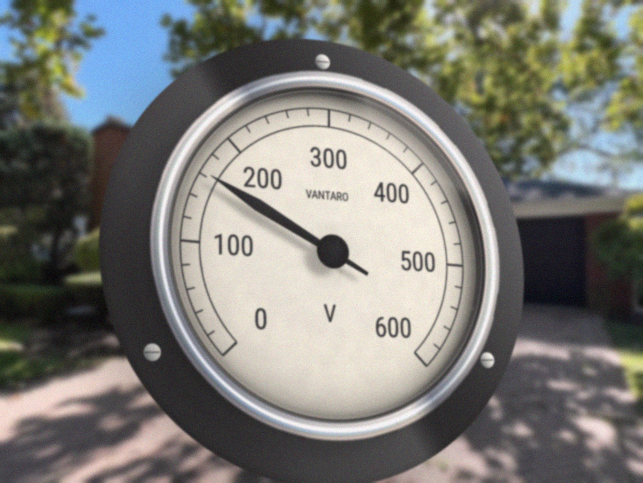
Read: 160,V
